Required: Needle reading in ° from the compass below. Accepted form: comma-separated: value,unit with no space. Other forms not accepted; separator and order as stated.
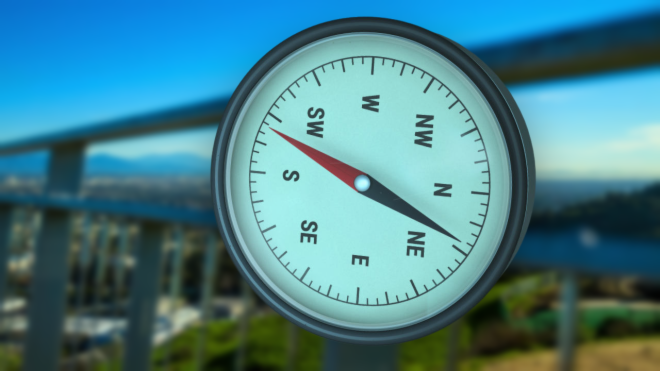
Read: 205,°
